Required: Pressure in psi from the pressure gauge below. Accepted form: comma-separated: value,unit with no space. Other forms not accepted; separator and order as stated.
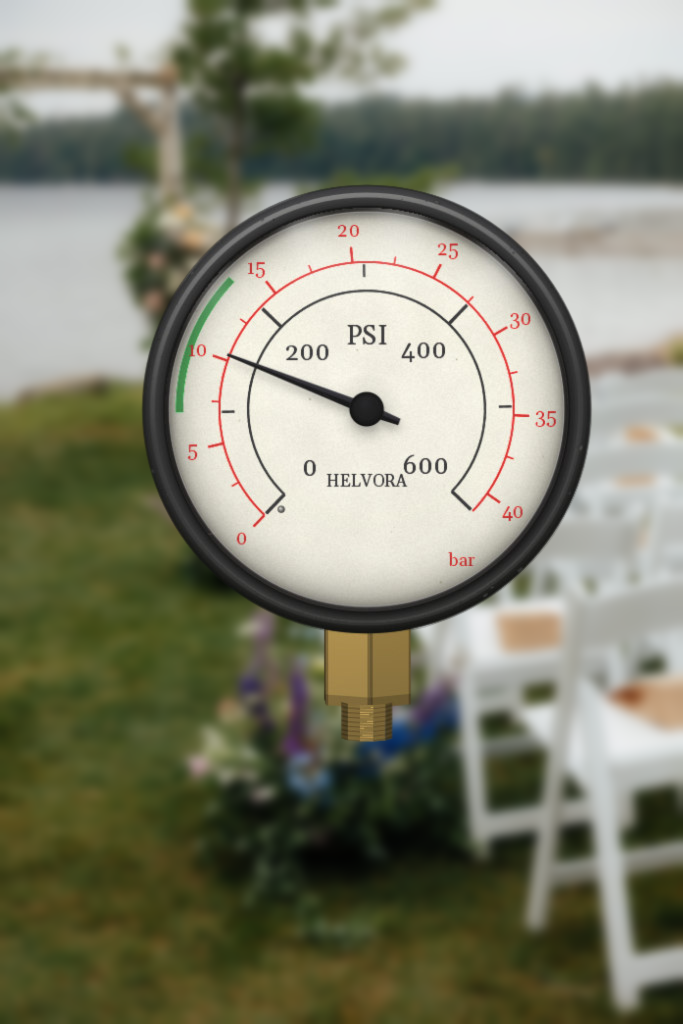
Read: 150,psi
